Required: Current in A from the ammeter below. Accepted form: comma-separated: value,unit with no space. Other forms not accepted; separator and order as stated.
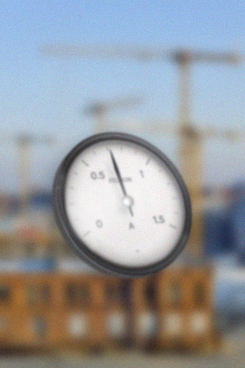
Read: 0.7,A
